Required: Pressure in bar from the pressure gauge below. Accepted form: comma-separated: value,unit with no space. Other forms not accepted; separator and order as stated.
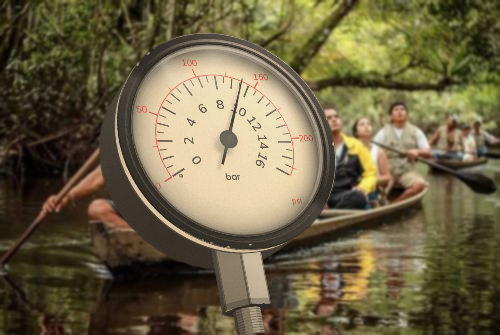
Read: 9.5,bar
